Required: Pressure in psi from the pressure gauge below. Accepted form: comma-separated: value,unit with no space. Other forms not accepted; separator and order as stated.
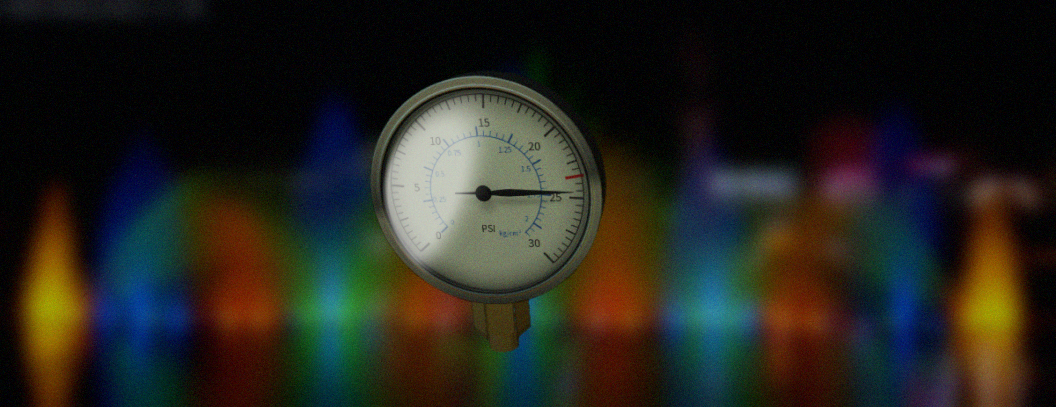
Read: 24.5,psi
